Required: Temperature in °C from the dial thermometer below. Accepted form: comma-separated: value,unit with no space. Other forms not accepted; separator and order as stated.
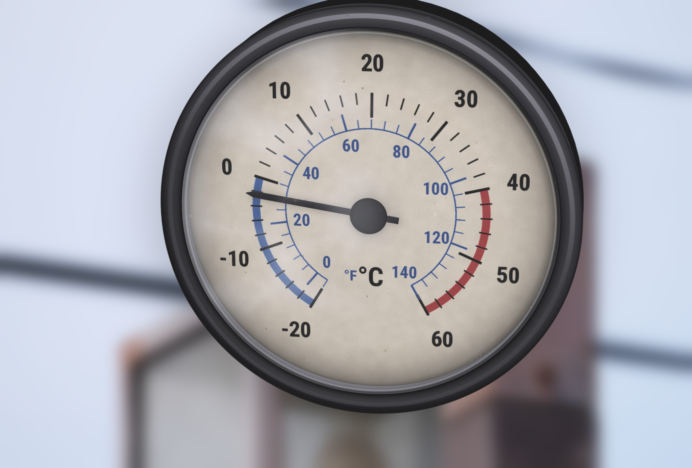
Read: -2,°C
